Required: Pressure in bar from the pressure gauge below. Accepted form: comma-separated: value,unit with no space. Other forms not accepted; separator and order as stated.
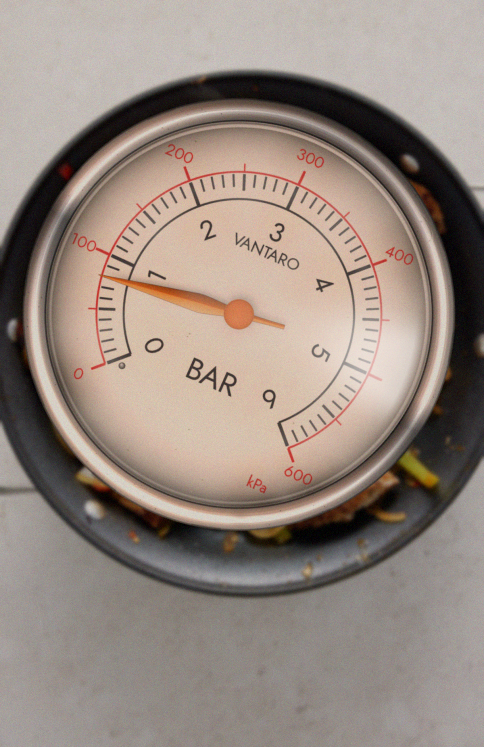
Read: 0.8,bar
